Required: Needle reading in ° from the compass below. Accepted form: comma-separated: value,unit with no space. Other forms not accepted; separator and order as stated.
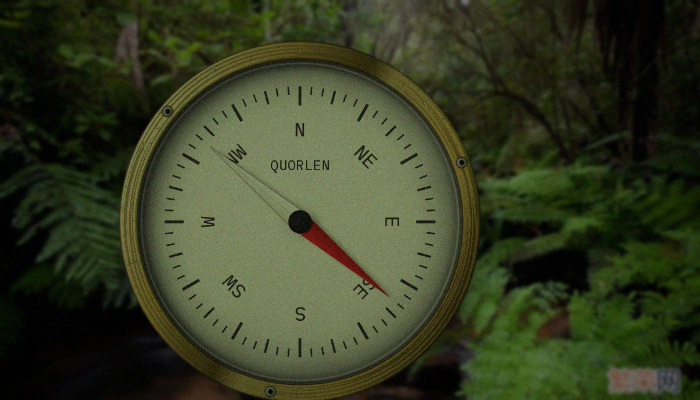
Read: 130,°
